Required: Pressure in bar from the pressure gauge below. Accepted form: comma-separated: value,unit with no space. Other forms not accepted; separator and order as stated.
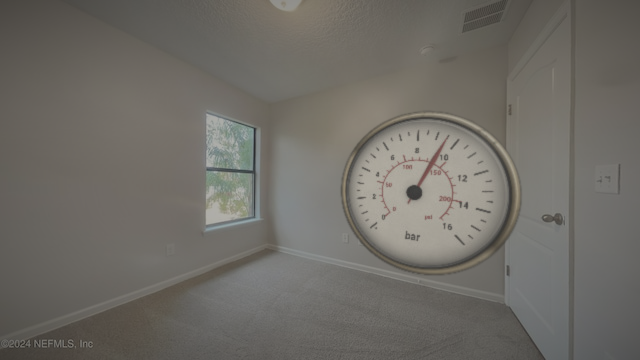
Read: 9.5,bar
